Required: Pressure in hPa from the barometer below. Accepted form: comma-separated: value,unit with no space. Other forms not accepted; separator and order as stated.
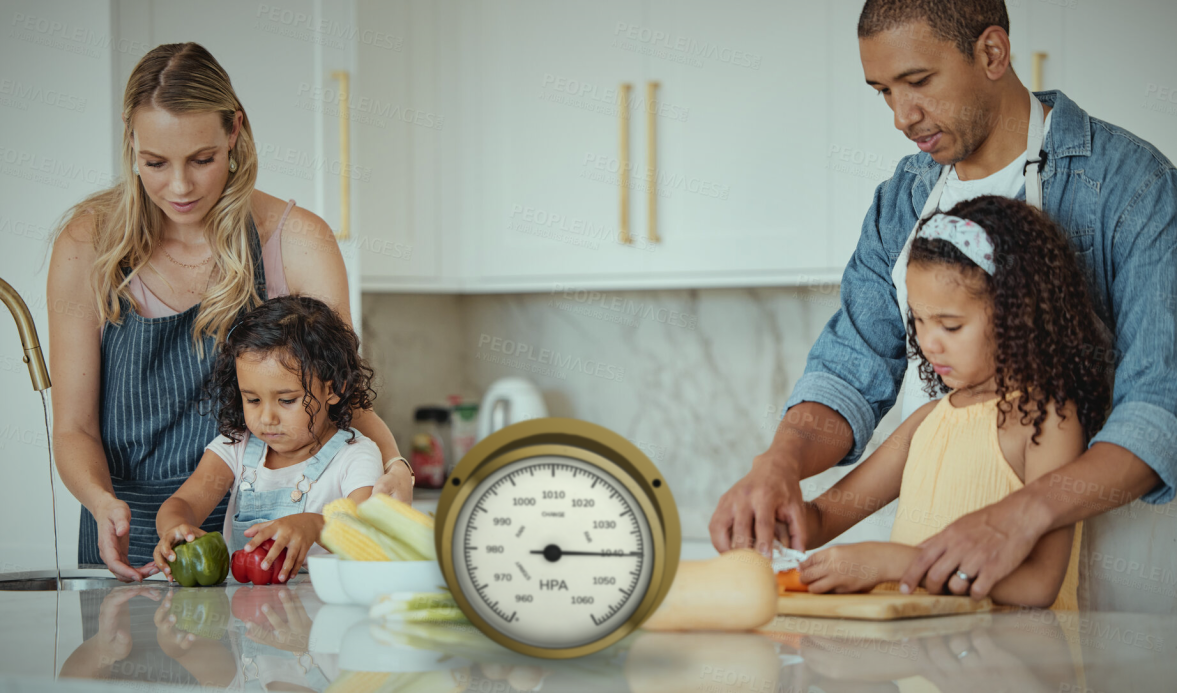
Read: 1040,hPa
